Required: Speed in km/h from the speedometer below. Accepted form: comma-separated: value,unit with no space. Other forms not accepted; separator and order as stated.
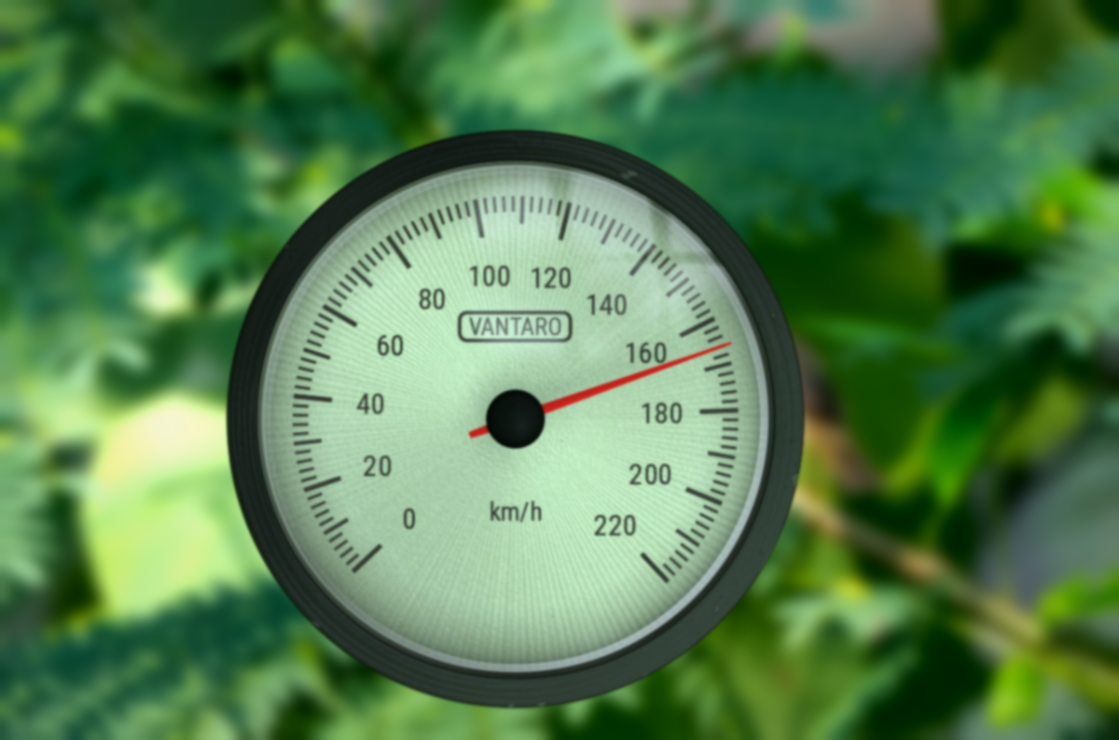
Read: 166,km/h
